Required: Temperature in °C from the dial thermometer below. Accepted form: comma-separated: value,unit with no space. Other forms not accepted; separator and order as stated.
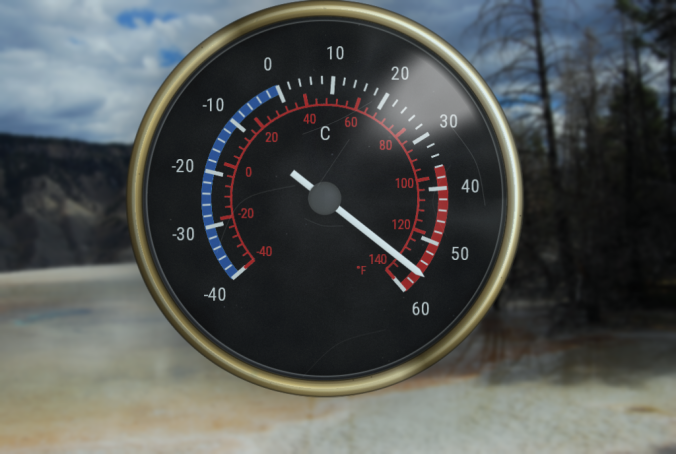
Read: 56,°C
